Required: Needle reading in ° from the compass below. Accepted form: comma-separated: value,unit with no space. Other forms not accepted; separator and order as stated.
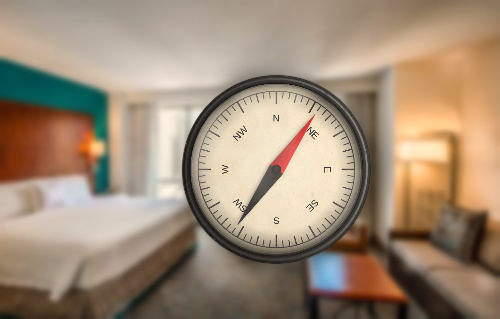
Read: 35,°
